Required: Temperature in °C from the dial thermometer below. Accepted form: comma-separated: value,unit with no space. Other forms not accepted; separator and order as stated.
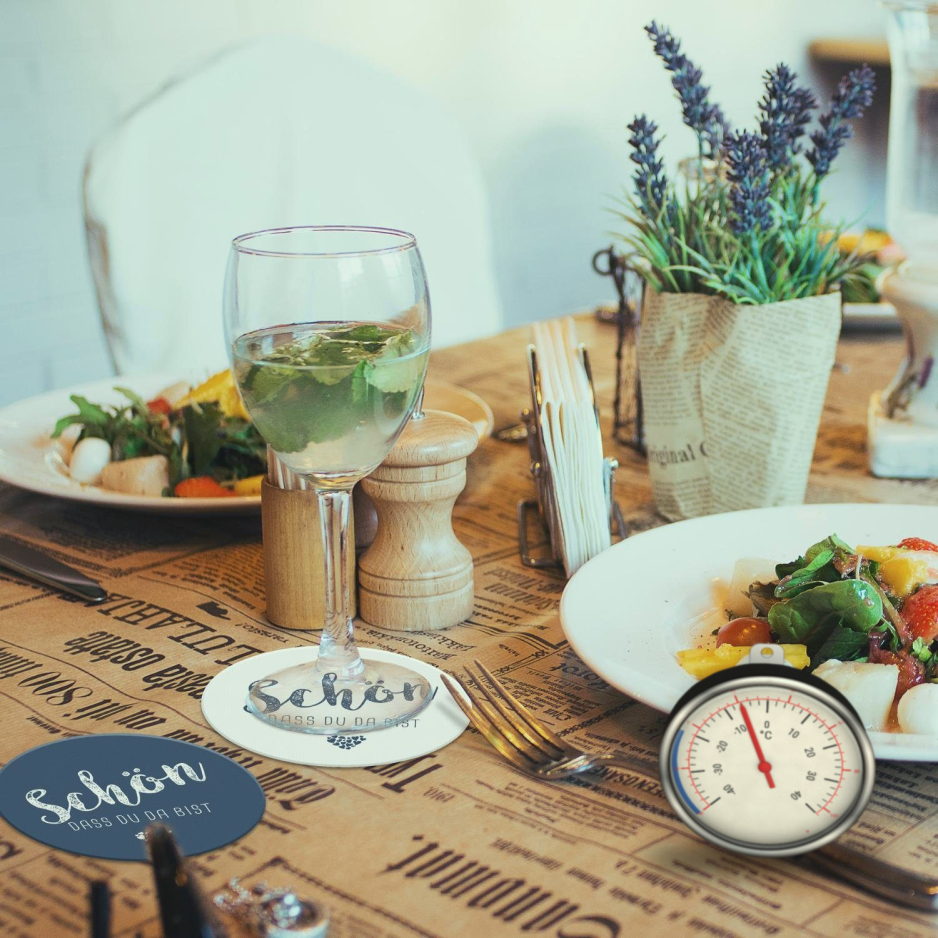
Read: -6,°C
